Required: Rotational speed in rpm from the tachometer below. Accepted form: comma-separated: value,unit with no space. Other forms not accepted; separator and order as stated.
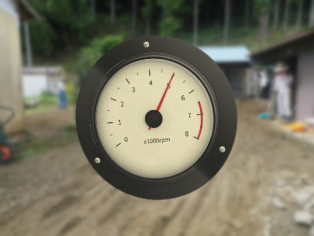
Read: 5000,rpm
